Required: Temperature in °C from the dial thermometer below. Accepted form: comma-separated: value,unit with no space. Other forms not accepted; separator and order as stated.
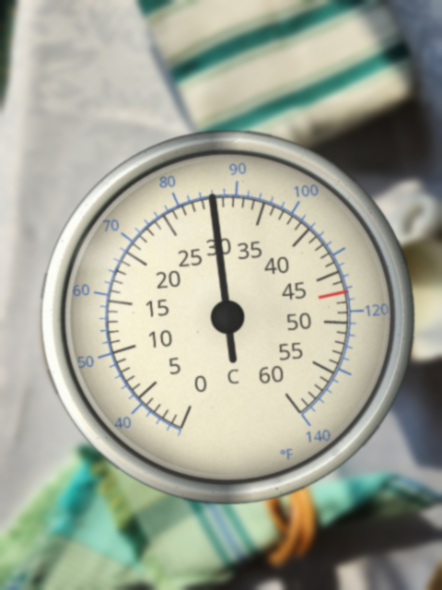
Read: 30,°C
